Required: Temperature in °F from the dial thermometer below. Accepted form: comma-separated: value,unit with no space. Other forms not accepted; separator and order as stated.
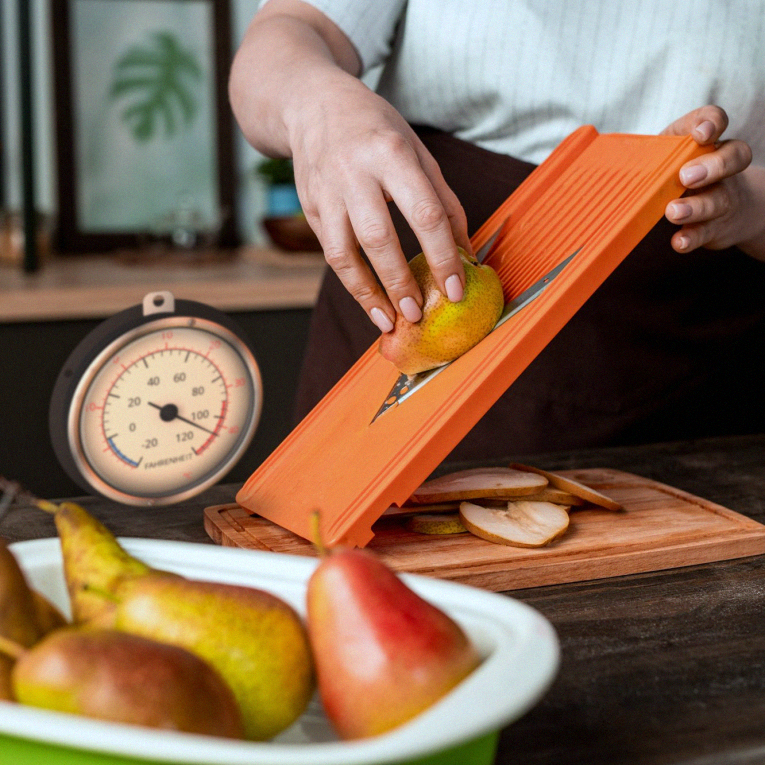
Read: 108,°F
